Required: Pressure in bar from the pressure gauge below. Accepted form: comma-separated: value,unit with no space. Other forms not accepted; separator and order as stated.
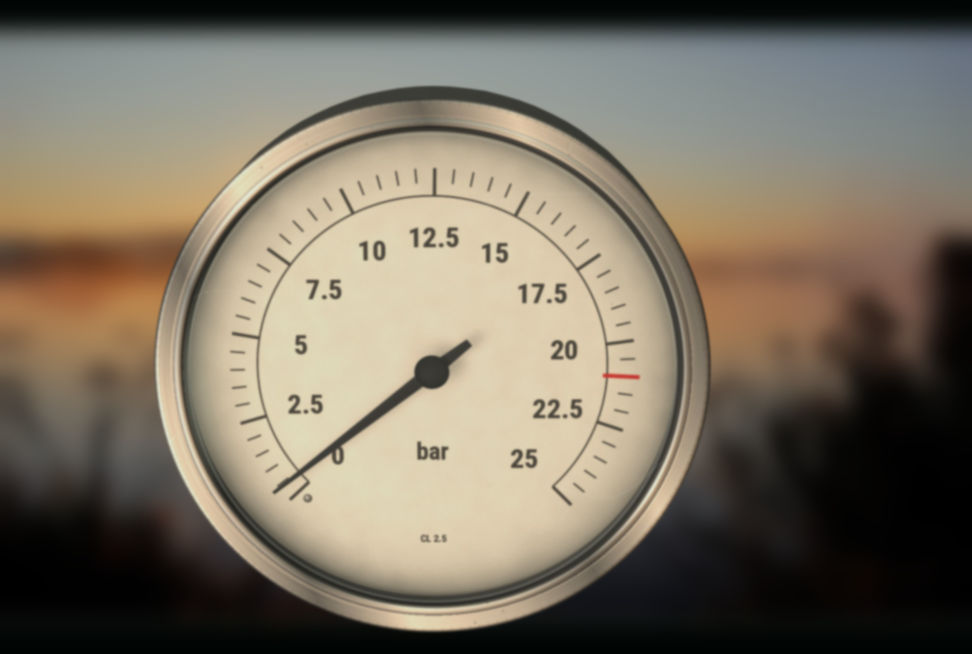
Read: 0.5,bar
